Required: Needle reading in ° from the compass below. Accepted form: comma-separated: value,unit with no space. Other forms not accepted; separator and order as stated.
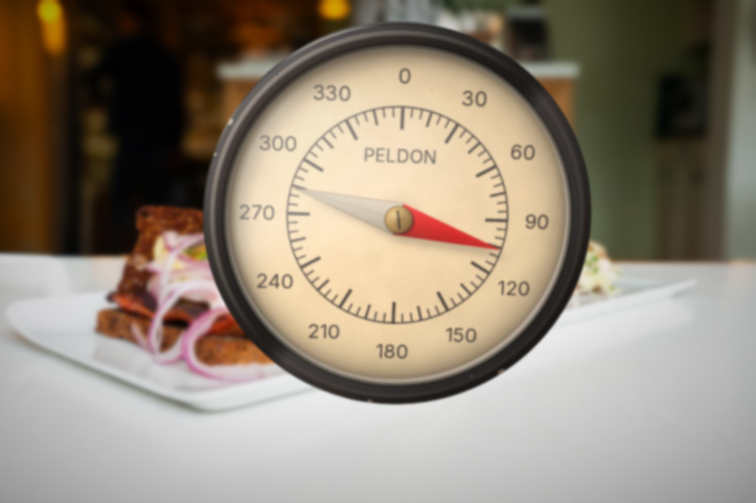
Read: 105,°
